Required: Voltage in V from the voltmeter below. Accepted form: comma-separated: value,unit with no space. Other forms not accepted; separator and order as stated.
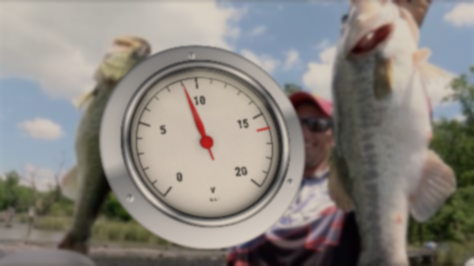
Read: 9,V
